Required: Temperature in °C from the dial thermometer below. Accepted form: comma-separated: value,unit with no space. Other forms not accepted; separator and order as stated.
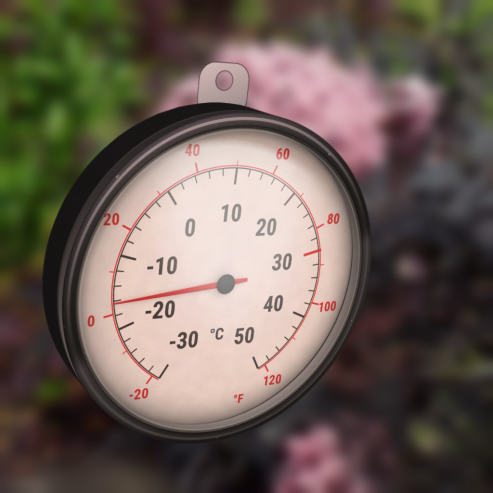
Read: -16,°C
